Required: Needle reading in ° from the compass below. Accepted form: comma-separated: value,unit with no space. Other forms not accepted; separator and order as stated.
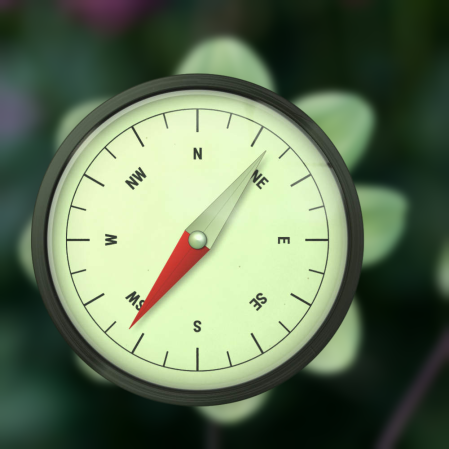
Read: 217.5,°
